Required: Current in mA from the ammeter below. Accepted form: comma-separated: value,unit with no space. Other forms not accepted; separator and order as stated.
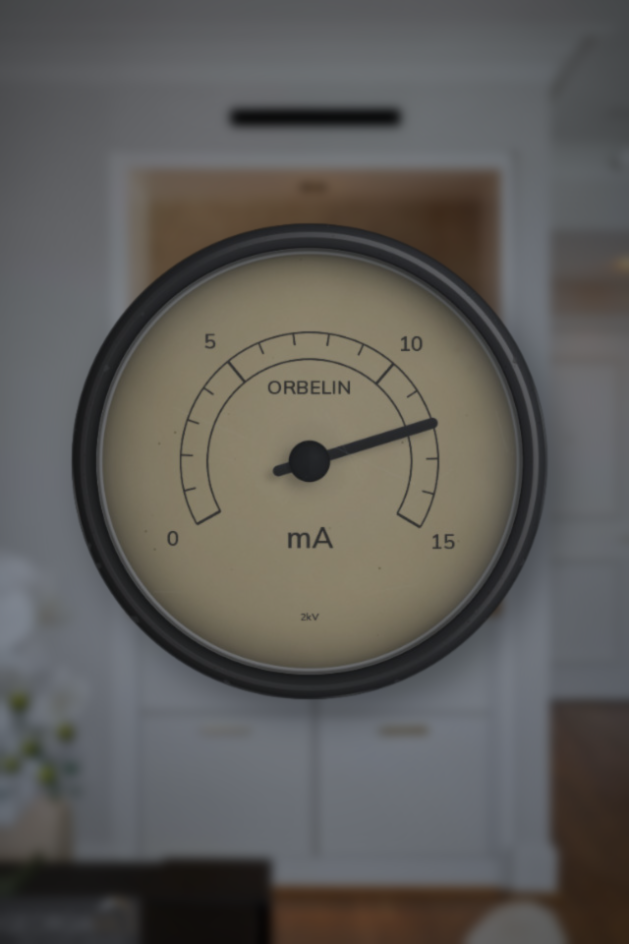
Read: 12,mA
